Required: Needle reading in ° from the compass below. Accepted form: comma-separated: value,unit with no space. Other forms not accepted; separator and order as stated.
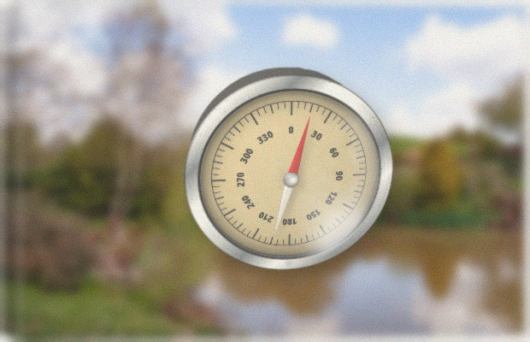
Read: 15,°
